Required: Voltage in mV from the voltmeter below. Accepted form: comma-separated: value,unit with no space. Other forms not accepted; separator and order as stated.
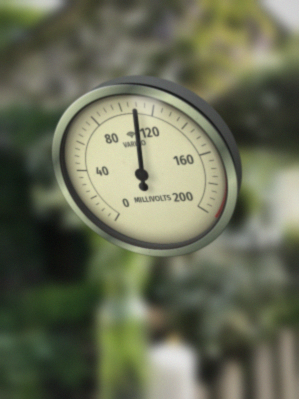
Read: 110,mV
